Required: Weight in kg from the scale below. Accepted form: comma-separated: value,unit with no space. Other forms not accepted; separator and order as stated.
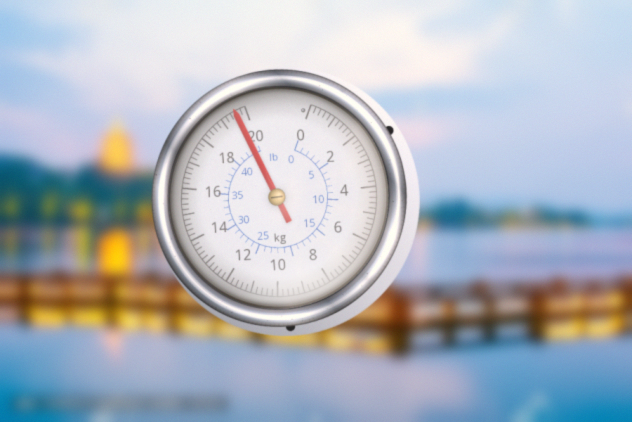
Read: 19.6,kg
